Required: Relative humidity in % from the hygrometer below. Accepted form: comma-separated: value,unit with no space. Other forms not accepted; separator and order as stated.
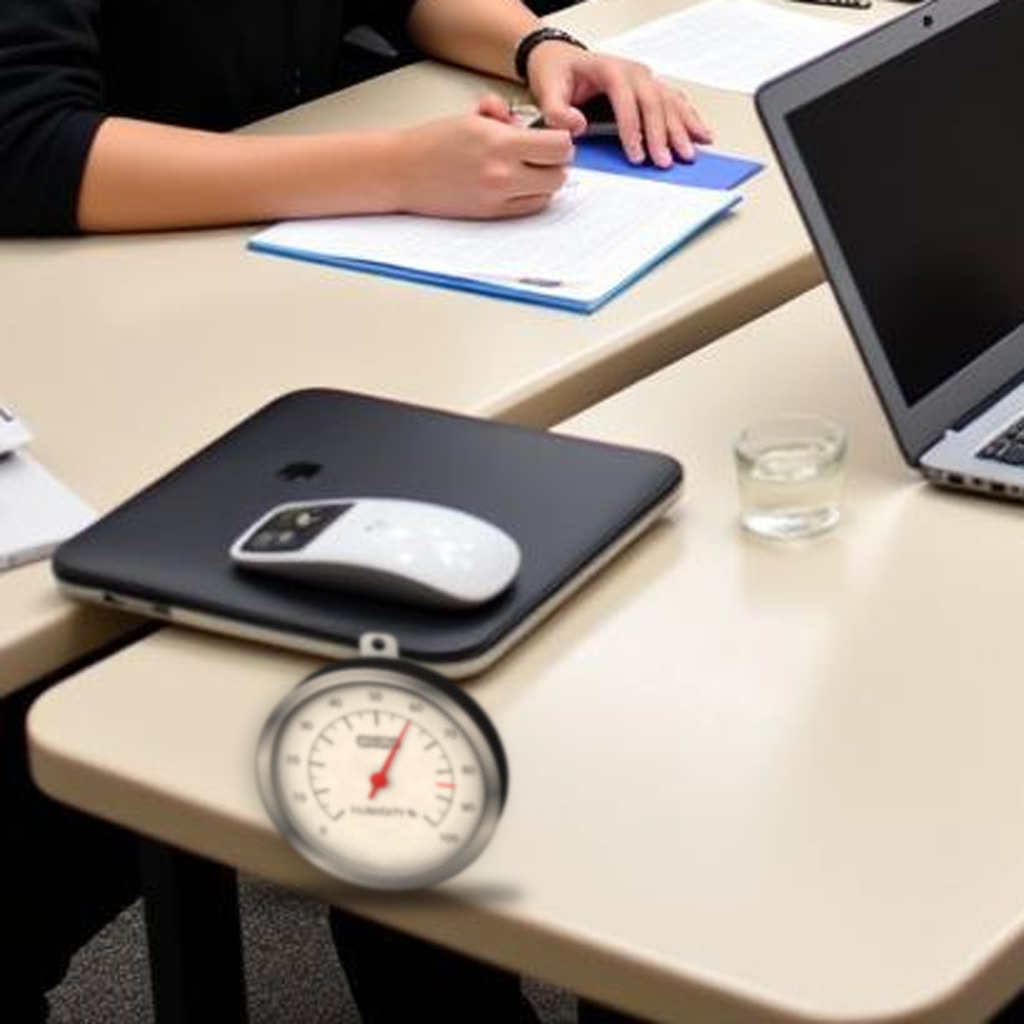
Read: 60,%
